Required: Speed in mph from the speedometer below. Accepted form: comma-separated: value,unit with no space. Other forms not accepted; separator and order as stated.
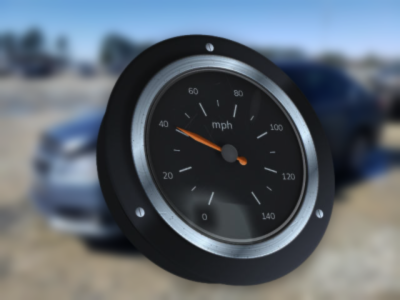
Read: 40,mph
